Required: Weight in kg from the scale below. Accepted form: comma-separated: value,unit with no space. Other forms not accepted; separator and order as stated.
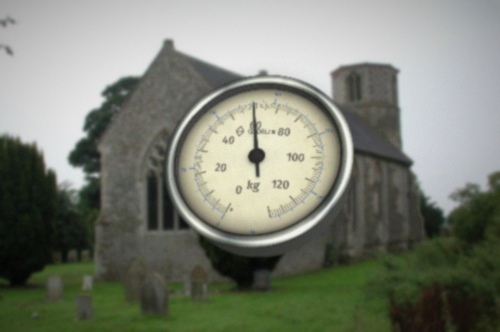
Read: 60,kg
